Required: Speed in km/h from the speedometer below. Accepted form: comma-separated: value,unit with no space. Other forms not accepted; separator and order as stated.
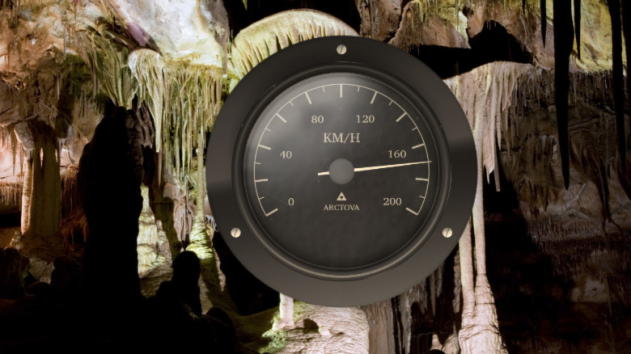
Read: 170,km/h
